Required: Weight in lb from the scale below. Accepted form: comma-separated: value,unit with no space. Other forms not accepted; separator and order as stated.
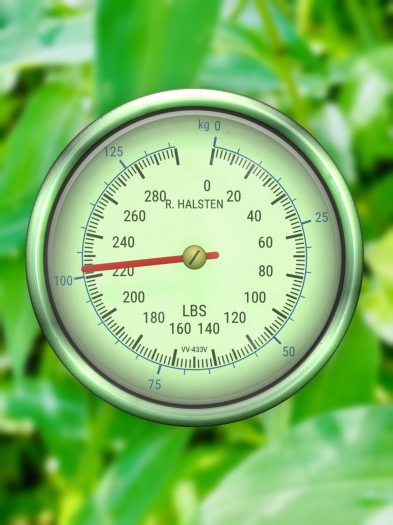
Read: 224,lb
